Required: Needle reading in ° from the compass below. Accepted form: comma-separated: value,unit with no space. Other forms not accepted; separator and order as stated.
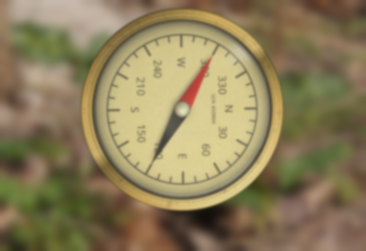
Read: 300,°
